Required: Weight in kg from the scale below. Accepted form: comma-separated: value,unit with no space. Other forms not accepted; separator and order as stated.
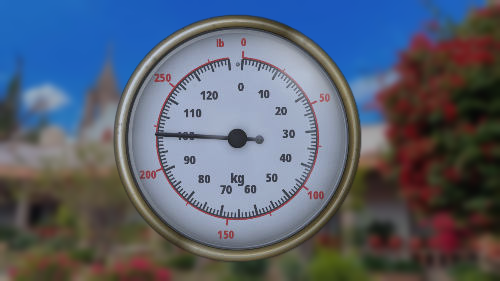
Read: 100,kg
